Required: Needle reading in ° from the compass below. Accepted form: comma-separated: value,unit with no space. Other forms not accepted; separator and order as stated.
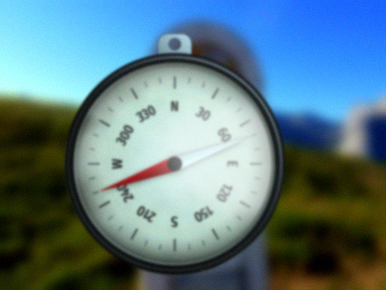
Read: 250,°
